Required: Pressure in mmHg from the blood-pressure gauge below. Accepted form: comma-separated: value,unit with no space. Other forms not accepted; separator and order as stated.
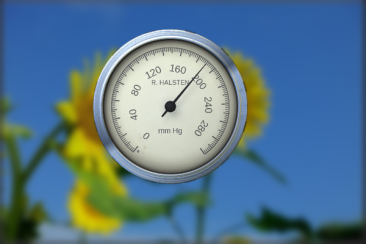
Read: 190,mmHg
